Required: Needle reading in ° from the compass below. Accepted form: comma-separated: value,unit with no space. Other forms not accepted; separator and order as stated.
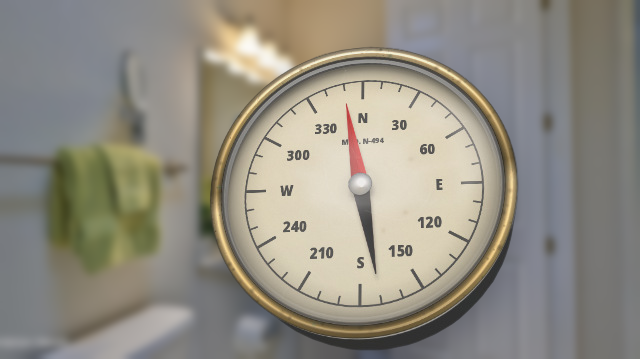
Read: 350,°
